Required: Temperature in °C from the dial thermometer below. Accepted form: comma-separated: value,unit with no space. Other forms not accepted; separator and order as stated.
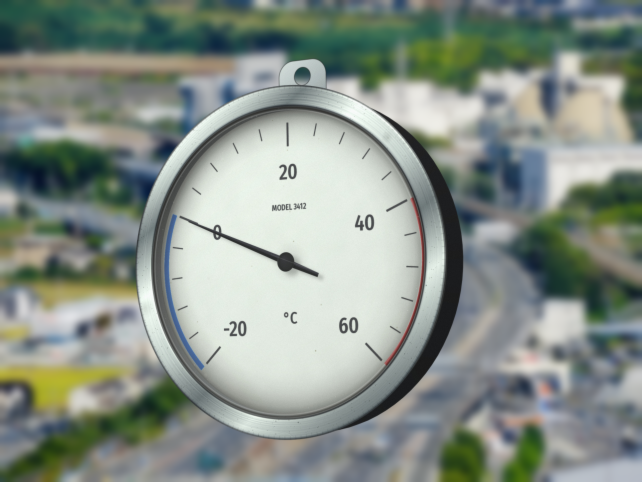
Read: 0,°C
